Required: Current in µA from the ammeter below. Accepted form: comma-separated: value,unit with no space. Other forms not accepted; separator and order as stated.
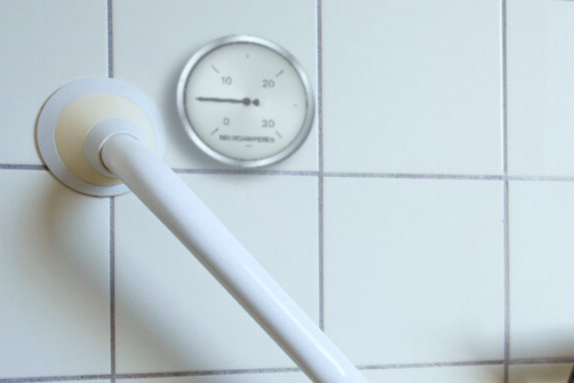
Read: 5,µA
